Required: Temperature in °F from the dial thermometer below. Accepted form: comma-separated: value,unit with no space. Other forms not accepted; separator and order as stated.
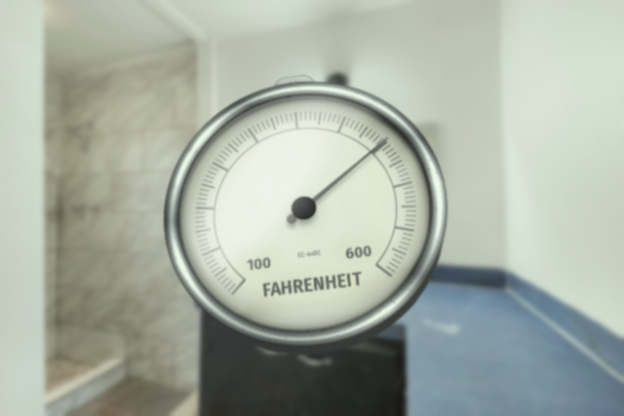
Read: 450,°F
